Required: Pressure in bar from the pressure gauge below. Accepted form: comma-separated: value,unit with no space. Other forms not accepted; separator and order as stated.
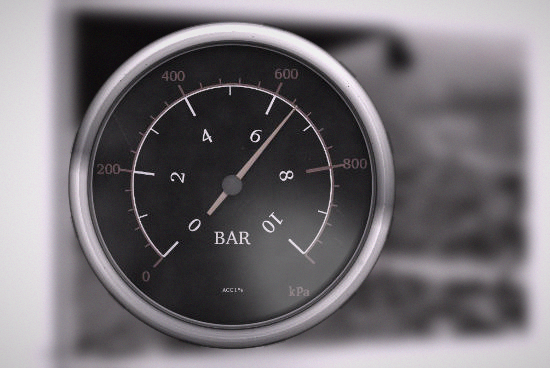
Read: 6.5,bar
